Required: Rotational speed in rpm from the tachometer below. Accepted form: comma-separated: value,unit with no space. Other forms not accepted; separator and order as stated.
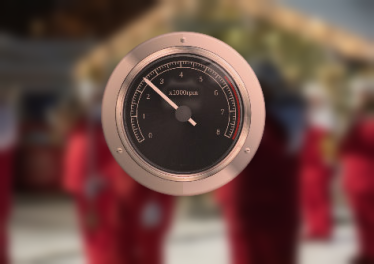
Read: 2500,rpm
